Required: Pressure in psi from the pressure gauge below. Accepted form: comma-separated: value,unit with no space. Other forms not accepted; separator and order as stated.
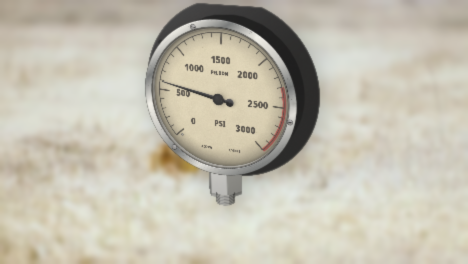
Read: 600,psi
